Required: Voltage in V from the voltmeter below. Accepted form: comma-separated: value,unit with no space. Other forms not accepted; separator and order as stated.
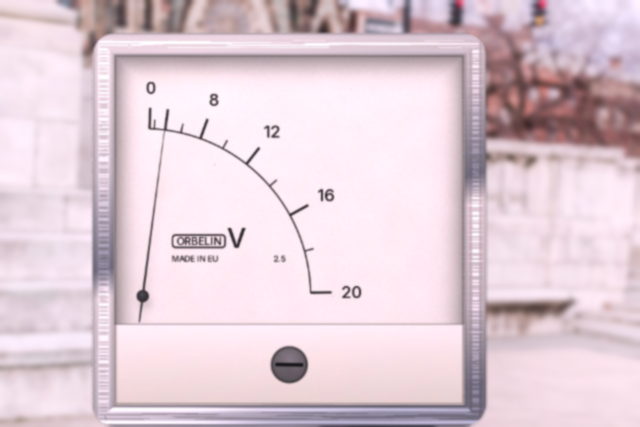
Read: 4,V
